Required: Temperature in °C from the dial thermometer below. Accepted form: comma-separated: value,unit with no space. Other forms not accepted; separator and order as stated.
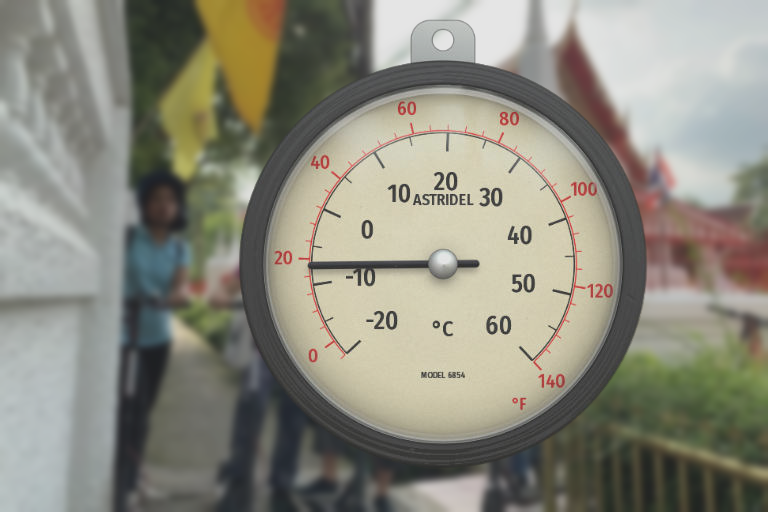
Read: -7.5,°C
